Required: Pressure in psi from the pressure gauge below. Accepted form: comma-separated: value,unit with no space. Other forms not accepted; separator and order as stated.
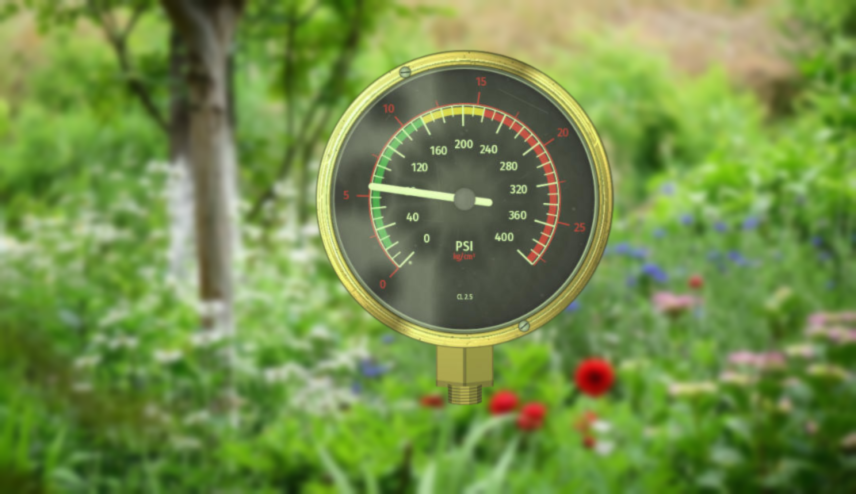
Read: 80,psi
